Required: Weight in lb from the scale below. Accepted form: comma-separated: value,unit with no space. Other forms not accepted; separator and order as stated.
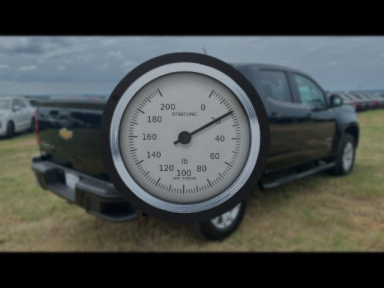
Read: 20,lb
